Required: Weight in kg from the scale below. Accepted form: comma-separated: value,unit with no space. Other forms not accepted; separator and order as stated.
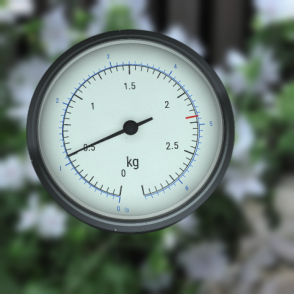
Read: 0.5,kg
